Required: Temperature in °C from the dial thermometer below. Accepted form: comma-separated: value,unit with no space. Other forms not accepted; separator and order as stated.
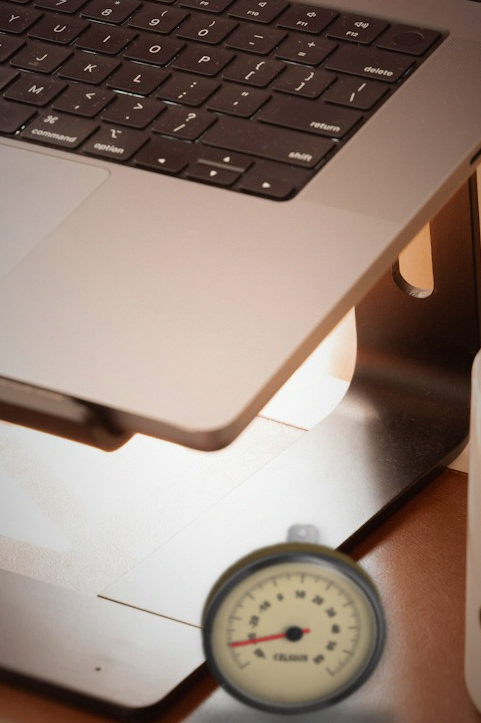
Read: -30,°C
